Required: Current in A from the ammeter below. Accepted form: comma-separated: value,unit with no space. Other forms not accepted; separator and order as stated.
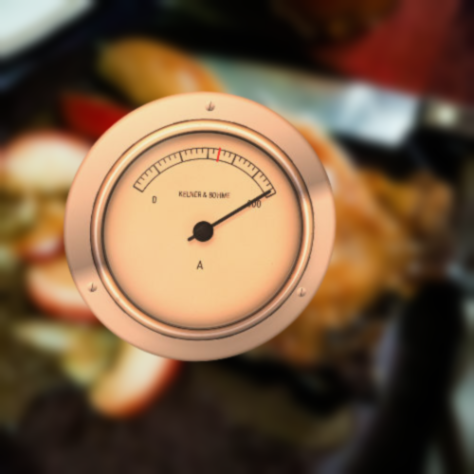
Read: 580,A
